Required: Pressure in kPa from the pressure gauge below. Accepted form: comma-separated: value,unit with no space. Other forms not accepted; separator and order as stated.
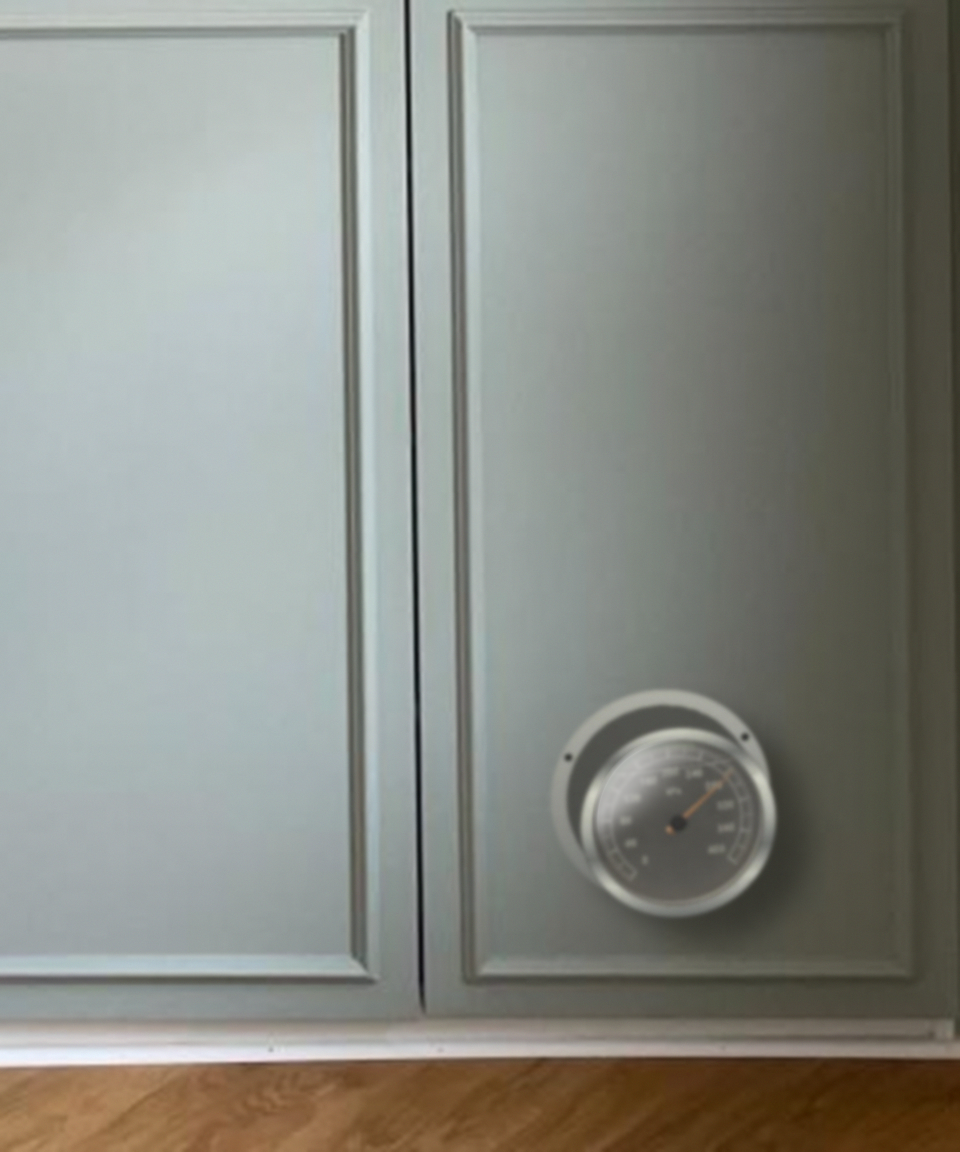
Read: 280,kPa
